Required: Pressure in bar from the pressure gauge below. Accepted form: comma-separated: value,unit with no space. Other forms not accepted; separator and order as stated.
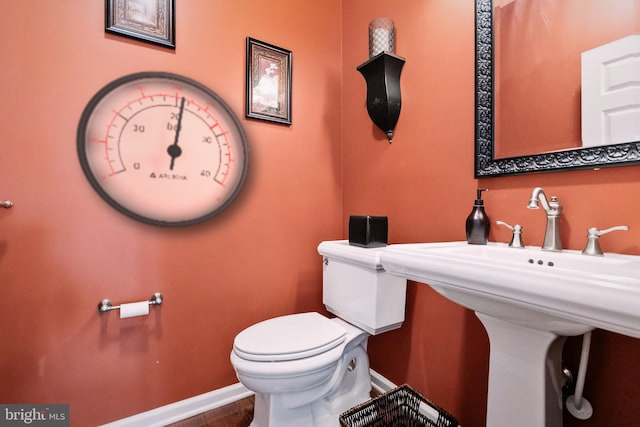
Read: 21,bar
